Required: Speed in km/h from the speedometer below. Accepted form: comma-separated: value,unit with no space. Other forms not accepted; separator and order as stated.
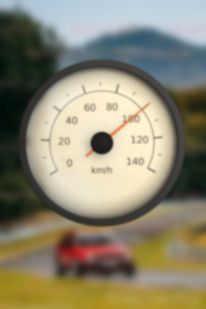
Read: 100,km/h
